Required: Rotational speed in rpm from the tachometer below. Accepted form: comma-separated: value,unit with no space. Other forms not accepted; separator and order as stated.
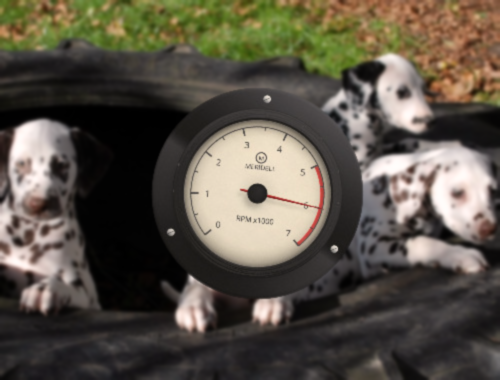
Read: 6000,rpm
